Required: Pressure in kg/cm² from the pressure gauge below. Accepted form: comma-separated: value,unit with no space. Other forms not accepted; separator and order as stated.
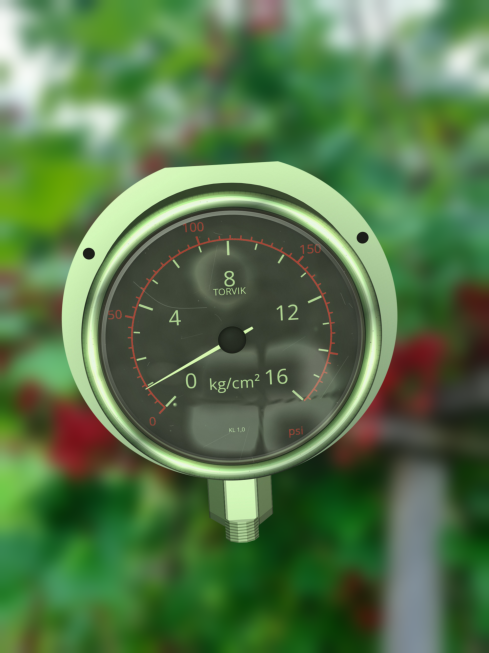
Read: 1,kg/cm²
